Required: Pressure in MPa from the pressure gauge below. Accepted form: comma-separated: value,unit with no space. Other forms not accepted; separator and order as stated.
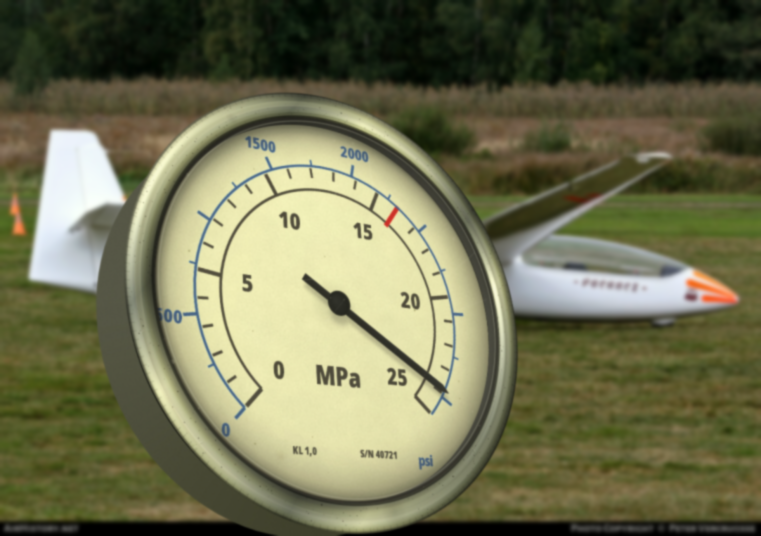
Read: 24,MPa
